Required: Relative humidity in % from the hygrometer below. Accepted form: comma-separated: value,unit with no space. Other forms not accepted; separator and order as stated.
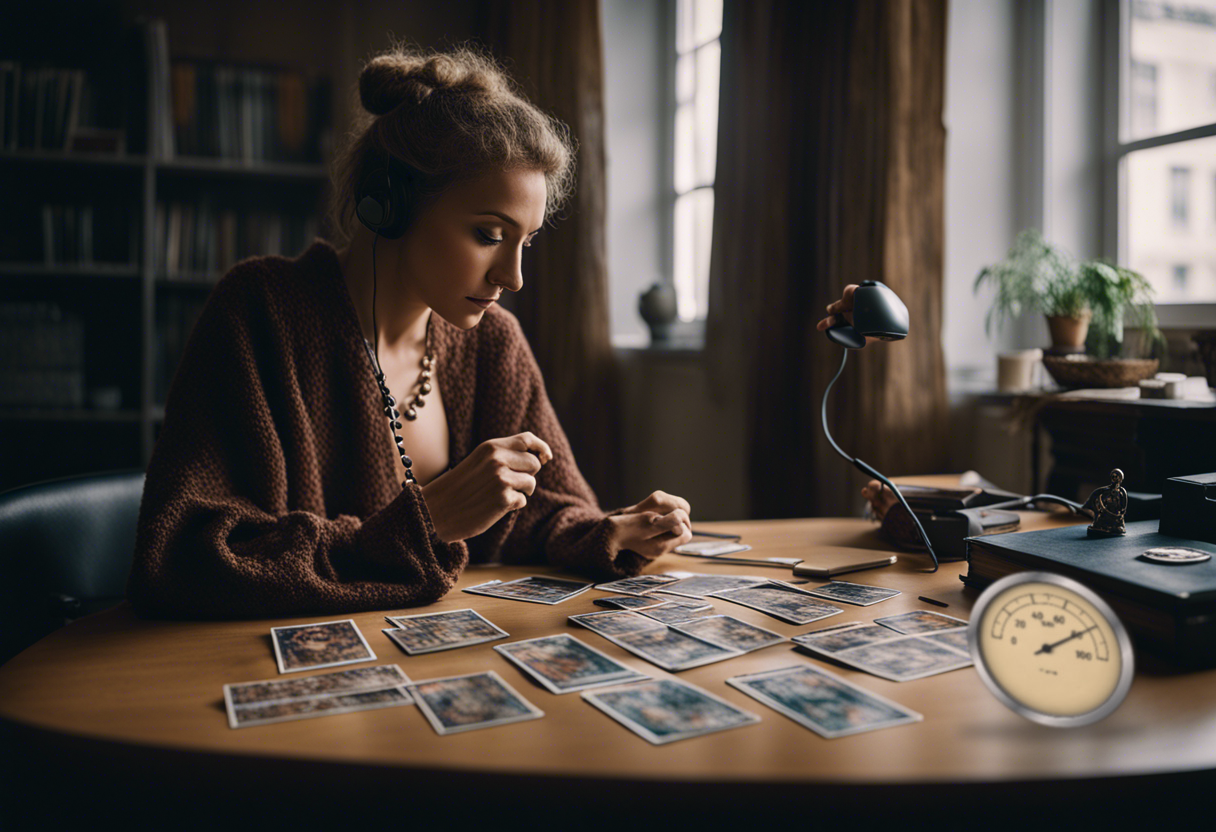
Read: 80,%
